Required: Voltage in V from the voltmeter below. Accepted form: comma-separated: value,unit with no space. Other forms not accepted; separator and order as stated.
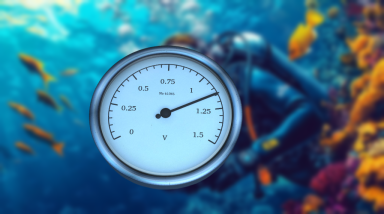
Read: 1.15,V
